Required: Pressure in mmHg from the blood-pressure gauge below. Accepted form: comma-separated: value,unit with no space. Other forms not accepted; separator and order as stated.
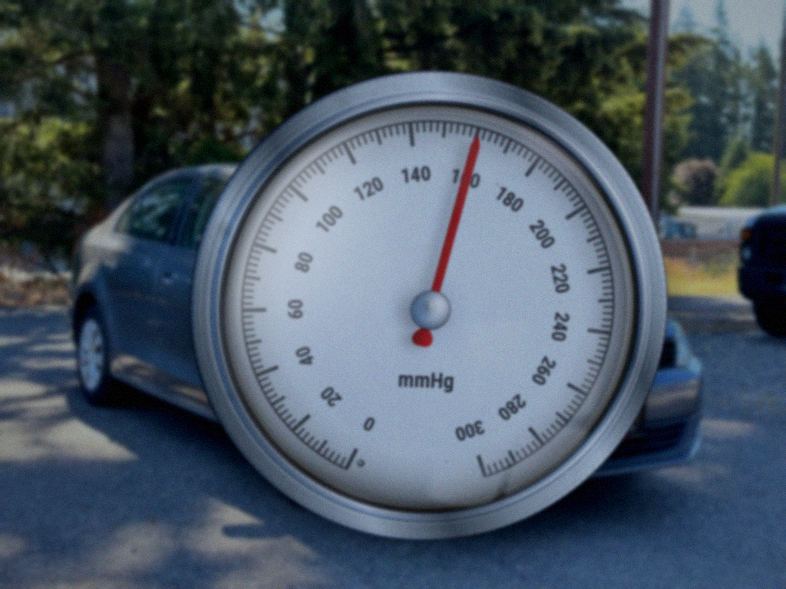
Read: 160,mmHg
